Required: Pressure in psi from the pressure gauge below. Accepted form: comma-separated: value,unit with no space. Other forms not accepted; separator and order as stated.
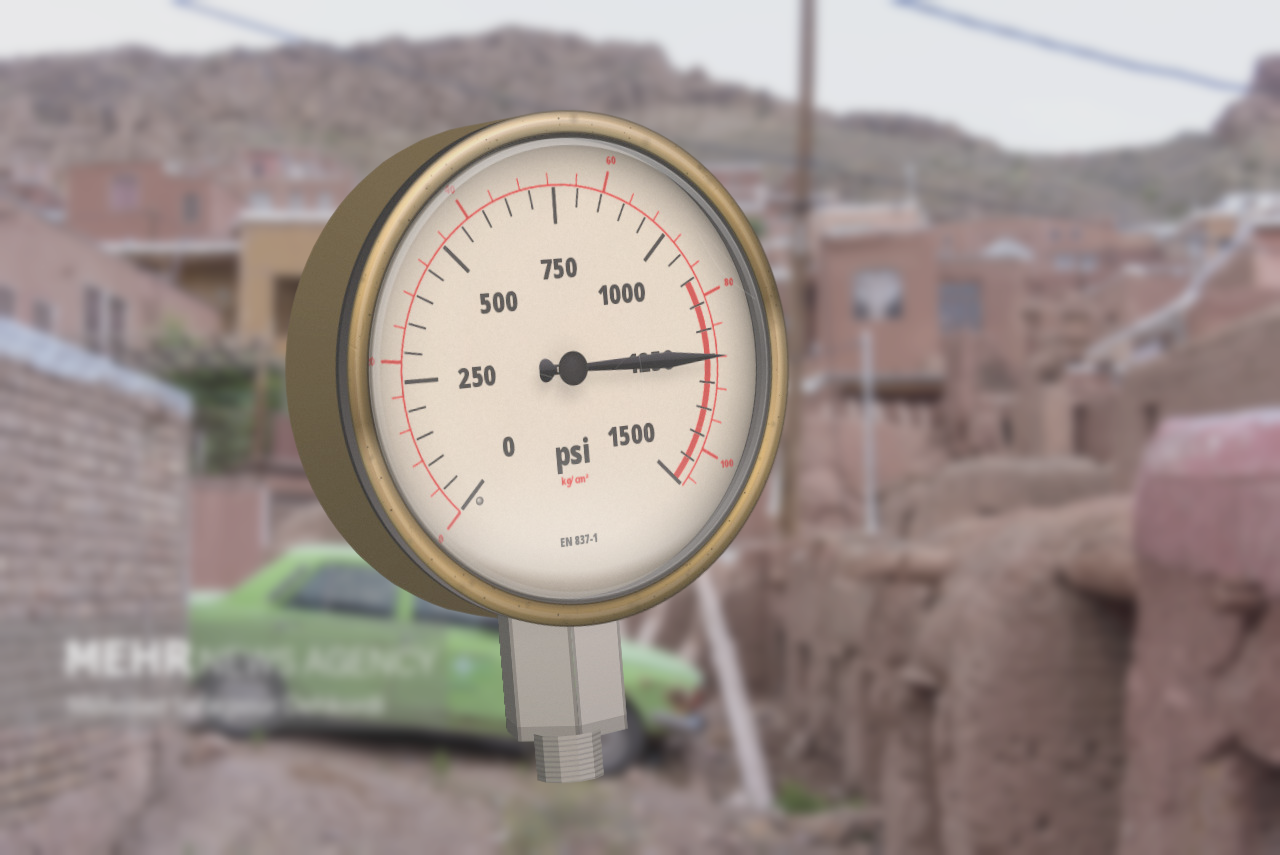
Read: 1250,psi
